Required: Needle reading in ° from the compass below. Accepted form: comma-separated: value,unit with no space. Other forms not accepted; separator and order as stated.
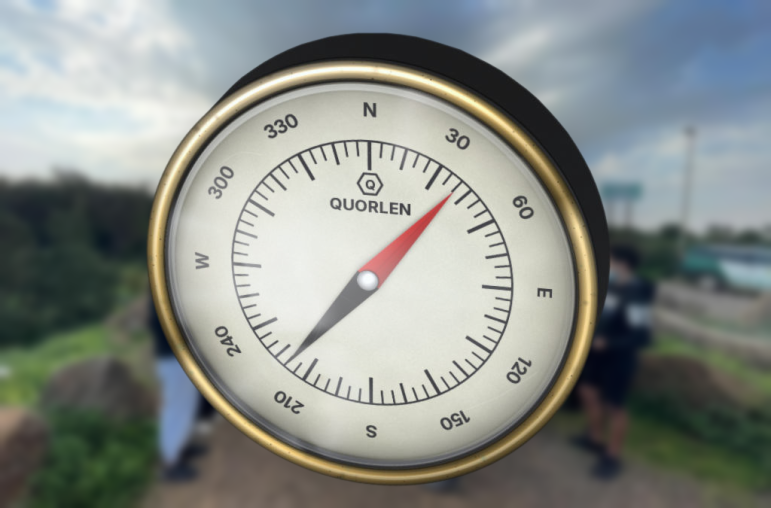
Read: 40,°
